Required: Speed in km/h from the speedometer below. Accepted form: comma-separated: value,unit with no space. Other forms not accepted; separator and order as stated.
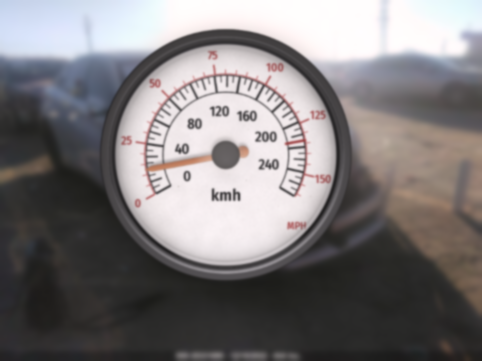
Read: 20,km/h
